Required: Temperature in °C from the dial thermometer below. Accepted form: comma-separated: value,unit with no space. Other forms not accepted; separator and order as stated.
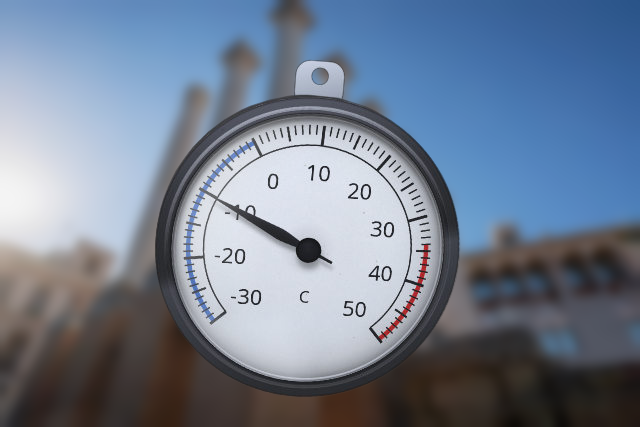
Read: -10,°C
